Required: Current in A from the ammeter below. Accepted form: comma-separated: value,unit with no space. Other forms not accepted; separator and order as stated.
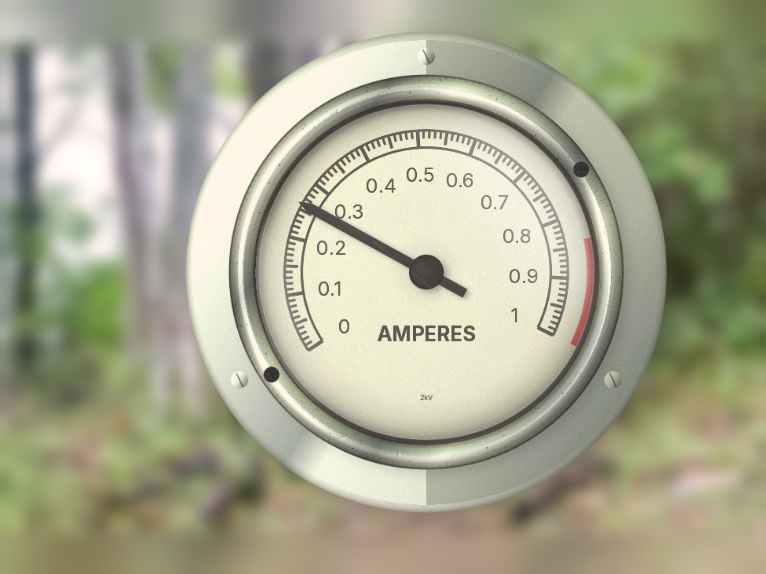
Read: 0.26,A
